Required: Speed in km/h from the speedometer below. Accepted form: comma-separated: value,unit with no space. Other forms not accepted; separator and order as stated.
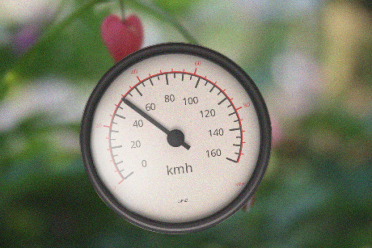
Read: 50,km/h
